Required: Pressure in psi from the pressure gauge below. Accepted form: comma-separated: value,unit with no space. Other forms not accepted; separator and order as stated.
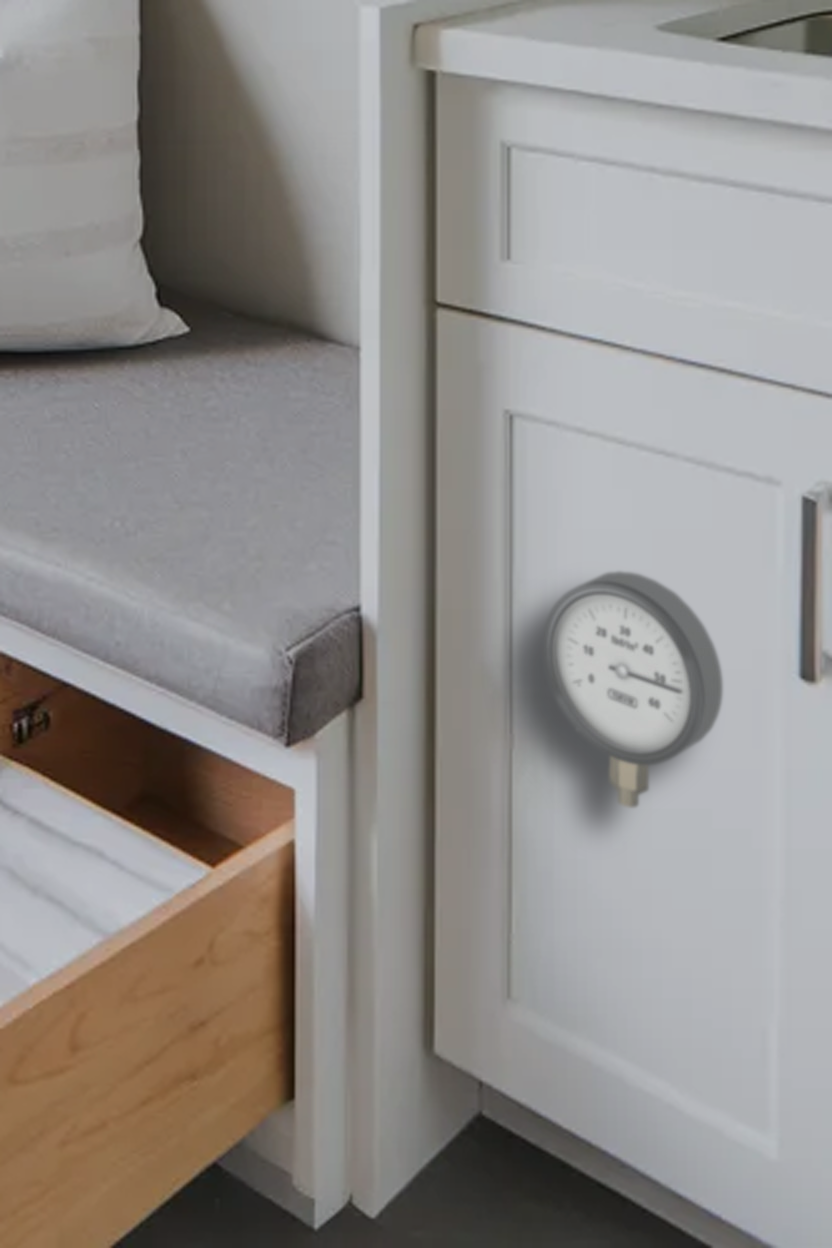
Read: 52,psi
